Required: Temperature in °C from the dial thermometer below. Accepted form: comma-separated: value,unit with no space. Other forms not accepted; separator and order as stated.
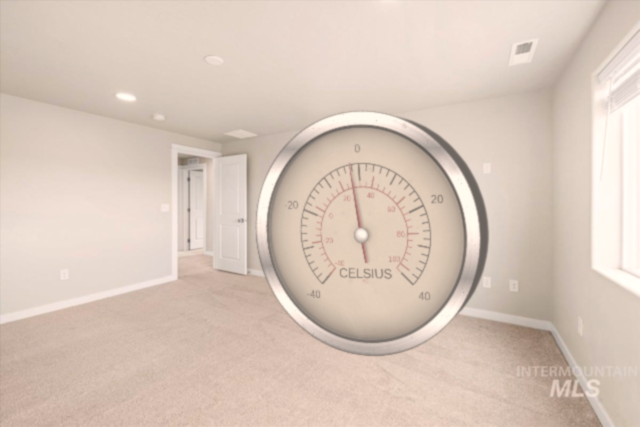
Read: -2,°C
